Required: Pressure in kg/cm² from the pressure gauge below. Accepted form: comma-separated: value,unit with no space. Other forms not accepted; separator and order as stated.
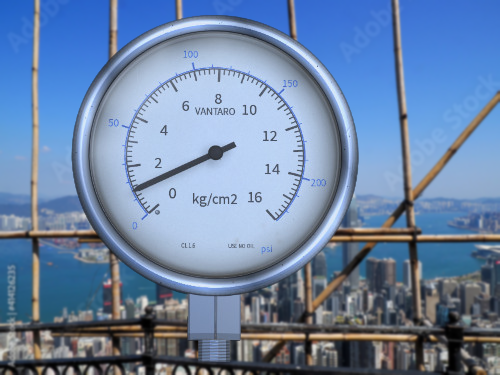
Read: 1,kg/cm²
